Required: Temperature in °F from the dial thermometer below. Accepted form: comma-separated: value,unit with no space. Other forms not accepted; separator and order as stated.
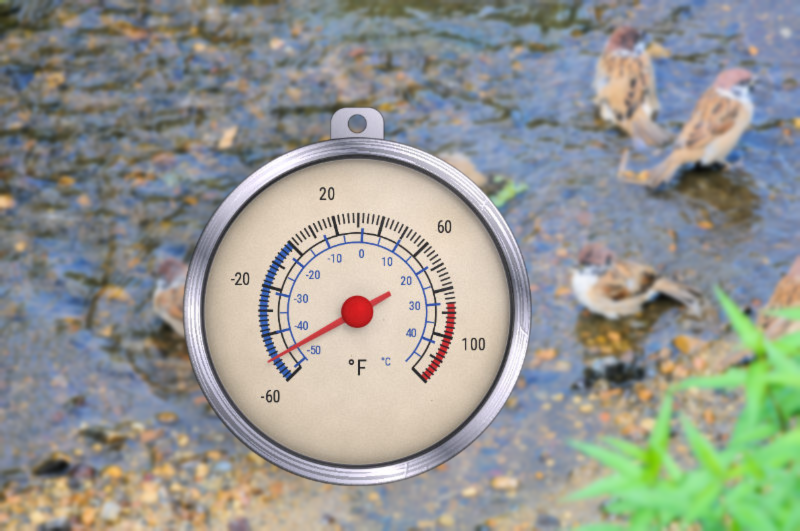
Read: -50,°F
